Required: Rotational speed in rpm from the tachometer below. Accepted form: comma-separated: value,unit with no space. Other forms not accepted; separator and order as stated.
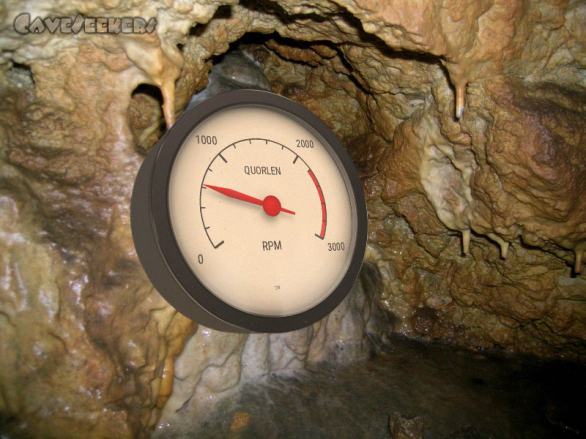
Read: 600,rpm
